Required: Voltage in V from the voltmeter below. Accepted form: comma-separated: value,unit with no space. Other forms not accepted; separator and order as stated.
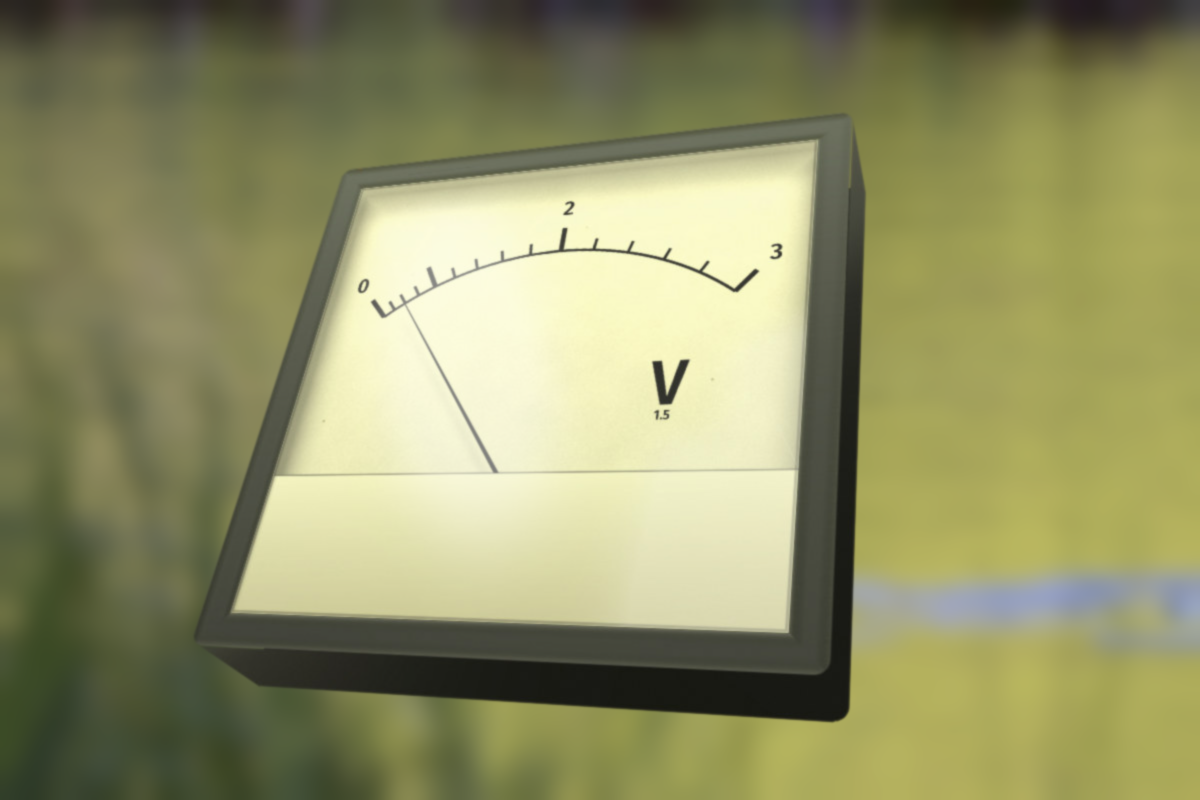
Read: 0.6,V
